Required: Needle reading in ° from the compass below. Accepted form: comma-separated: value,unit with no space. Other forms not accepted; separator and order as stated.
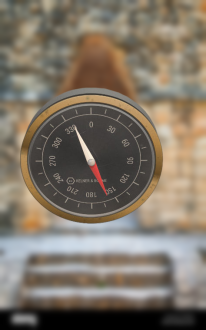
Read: 157.5,°
